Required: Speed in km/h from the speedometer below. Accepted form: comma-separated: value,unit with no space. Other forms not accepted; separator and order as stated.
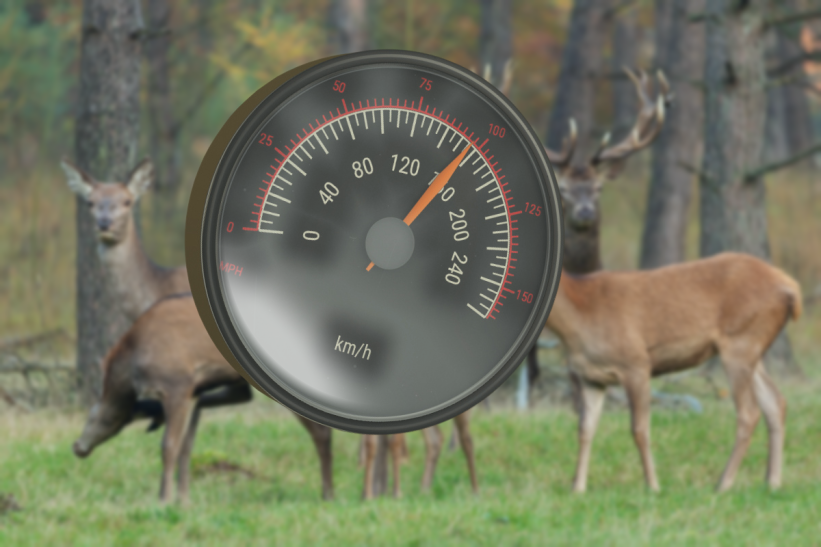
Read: 155,km/h
